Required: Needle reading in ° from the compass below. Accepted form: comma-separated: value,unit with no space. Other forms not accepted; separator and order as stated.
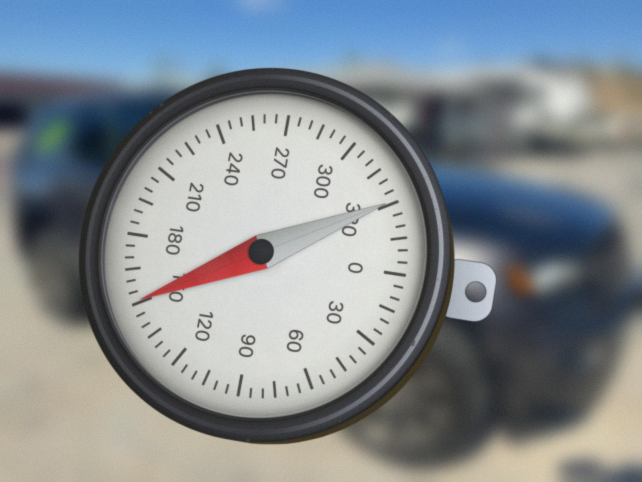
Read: 150,°
